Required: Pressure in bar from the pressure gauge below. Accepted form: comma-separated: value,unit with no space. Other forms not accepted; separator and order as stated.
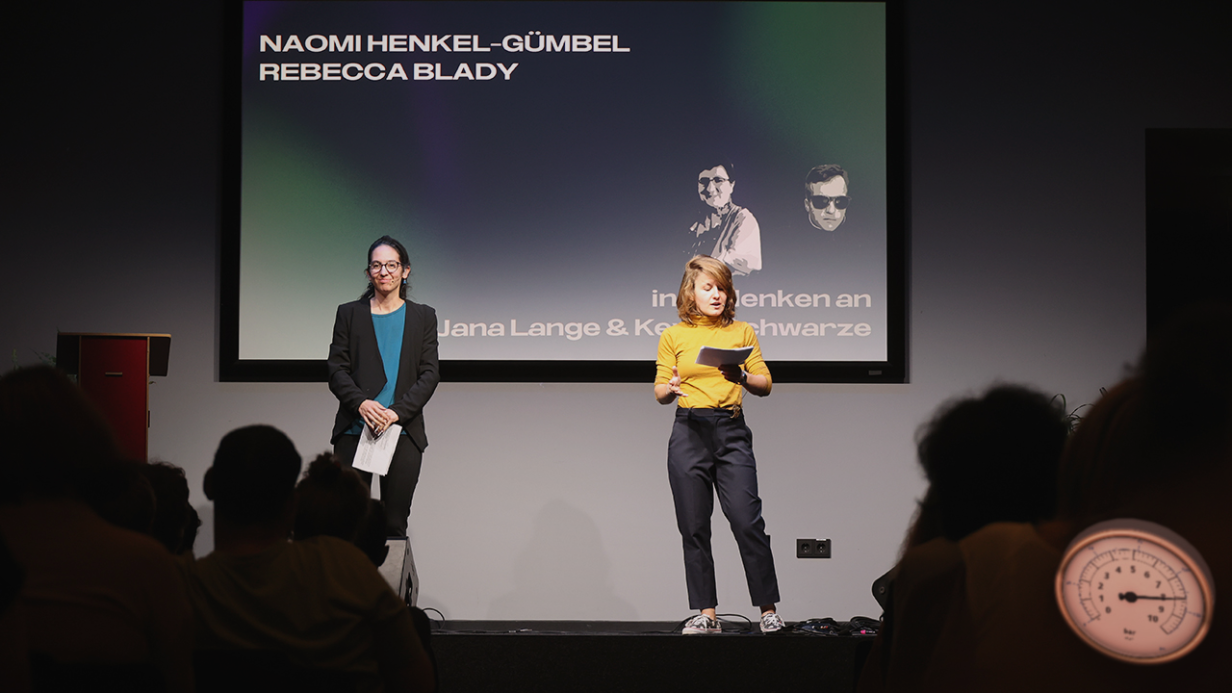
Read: 8,bar
